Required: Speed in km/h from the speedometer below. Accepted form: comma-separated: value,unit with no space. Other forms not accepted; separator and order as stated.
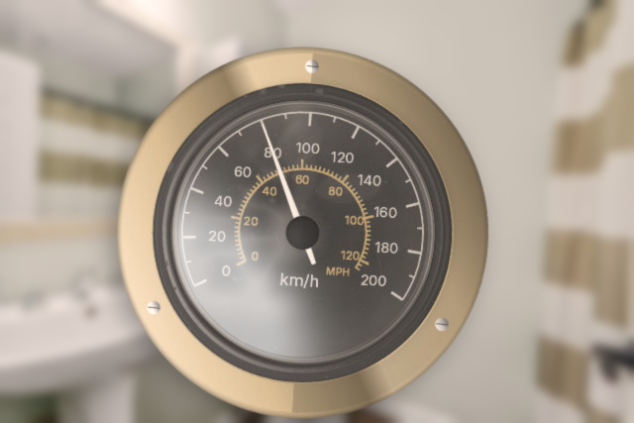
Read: 80,km/h
